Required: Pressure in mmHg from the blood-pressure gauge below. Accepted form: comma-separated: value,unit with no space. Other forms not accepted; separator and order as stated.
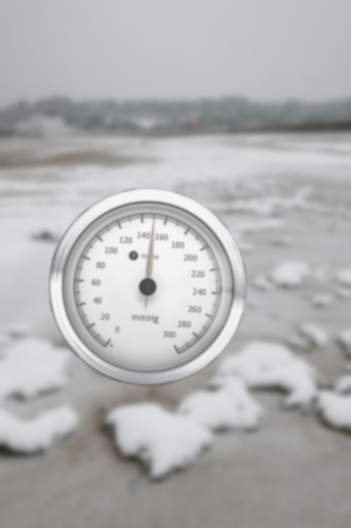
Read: 150,mmHg
